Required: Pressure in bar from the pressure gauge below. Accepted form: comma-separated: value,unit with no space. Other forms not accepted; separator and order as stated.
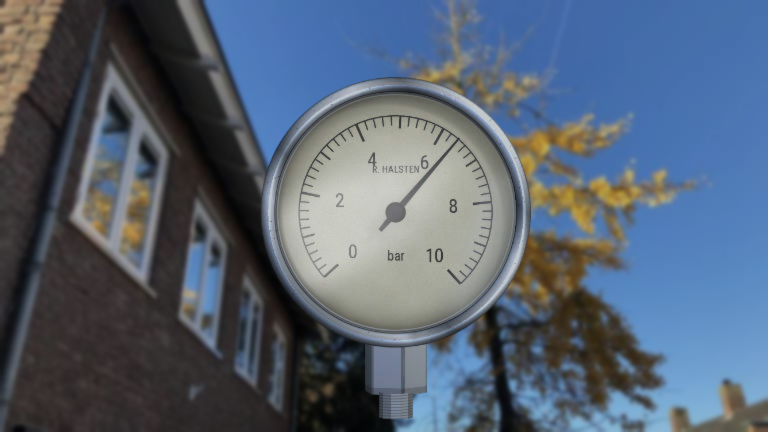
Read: 6.4,bar
